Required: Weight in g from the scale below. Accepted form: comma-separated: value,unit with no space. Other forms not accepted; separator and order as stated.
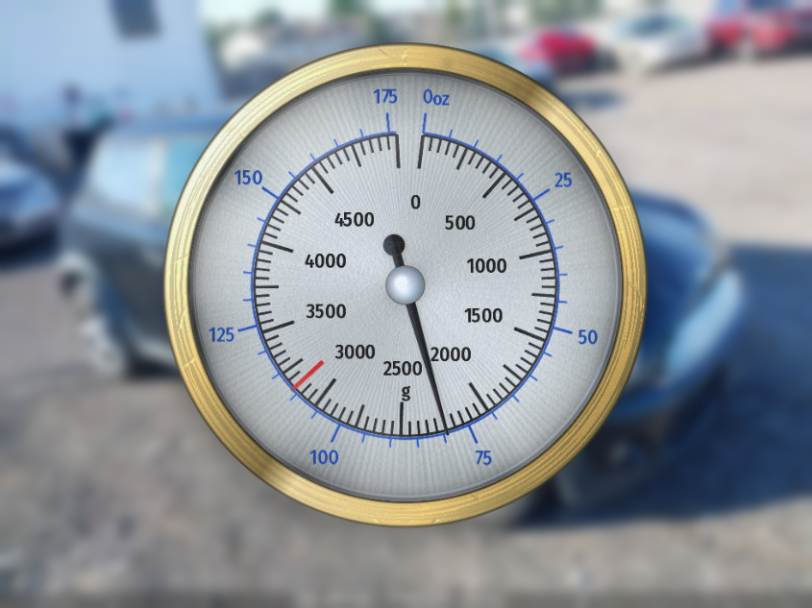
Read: 2250,g
